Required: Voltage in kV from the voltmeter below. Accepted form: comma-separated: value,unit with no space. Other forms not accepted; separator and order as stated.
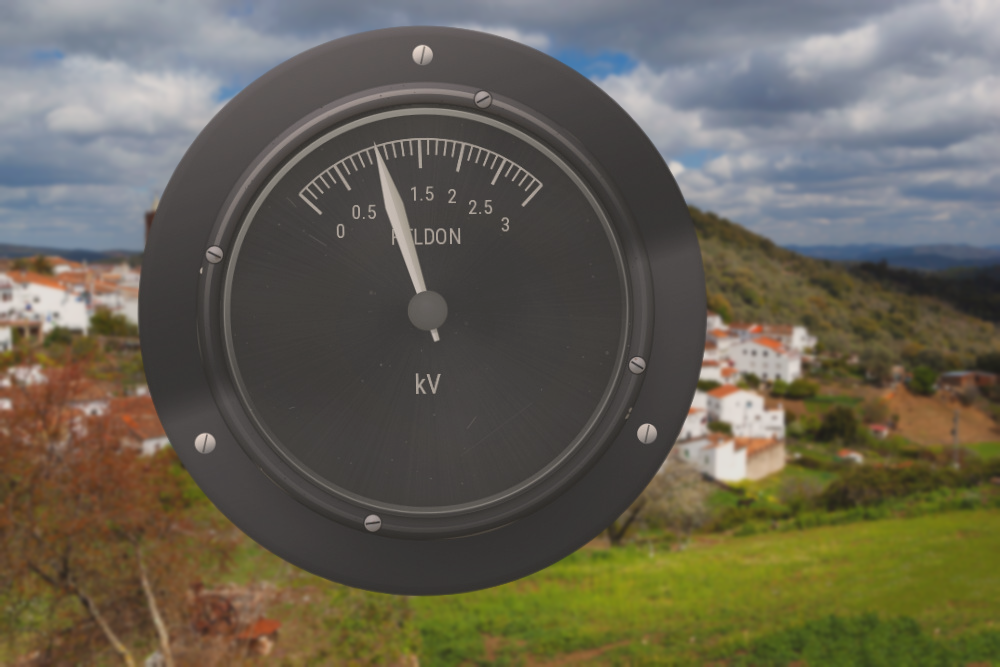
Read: 1,kV
